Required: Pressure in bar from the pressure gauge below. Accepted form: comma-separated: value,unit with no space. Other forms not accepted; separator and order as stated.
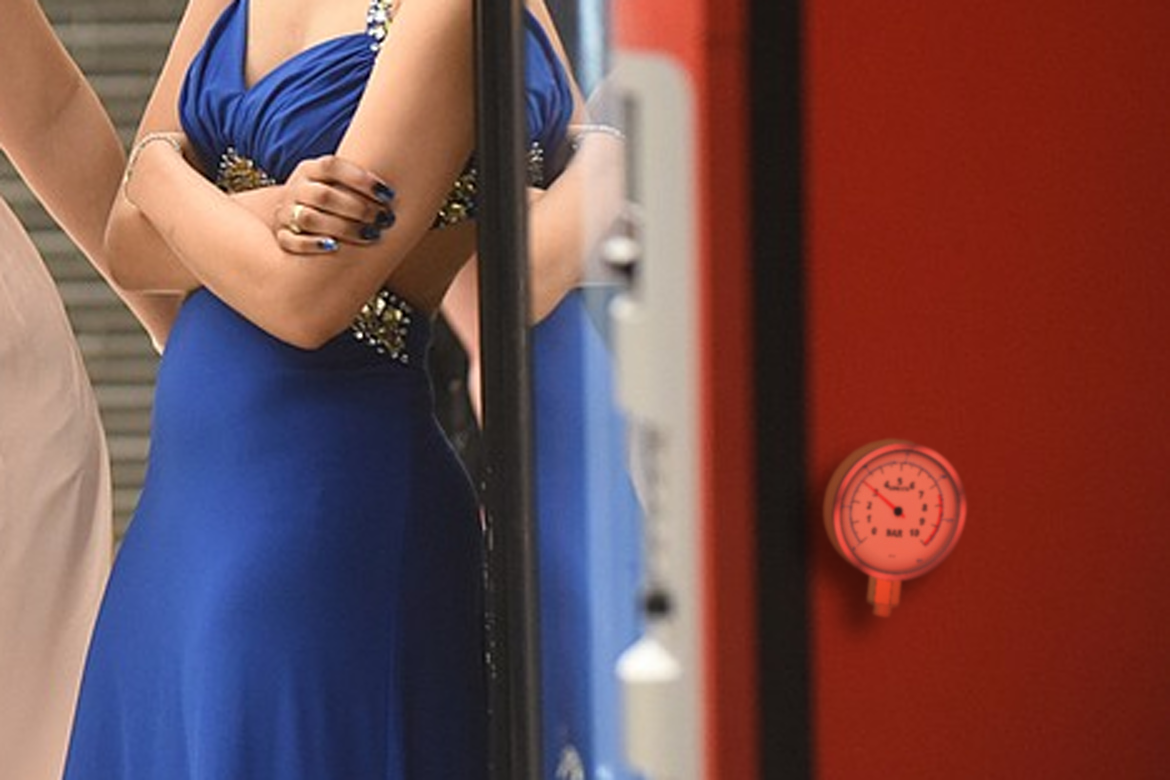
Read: 3,bar
